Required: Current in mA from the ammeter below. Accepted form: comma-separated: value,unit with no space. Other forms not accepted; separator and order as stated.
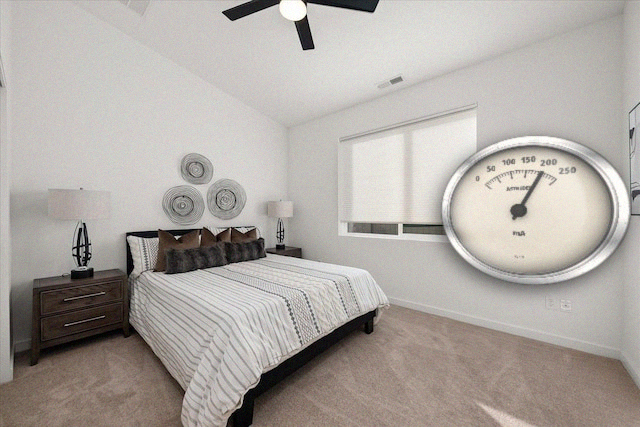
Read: 200,mA
